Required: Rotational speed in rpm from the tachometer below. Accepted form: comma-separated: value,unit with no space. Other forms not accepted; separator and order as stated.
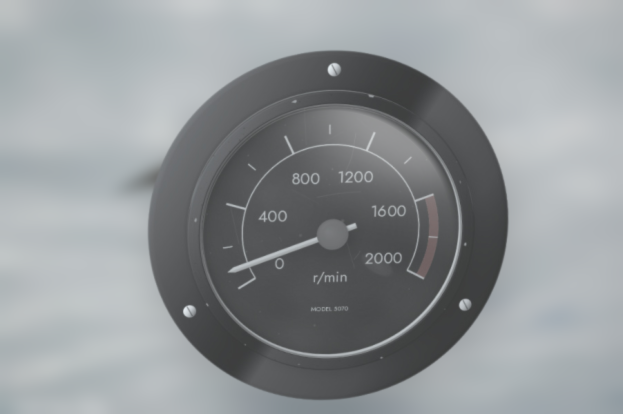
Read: 100,rpm
